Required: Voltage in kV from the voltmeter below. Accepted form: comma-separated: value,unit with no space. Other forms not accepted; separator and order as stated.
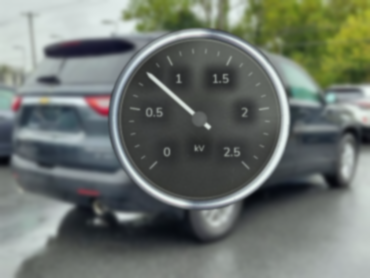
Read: 0.8,kV
